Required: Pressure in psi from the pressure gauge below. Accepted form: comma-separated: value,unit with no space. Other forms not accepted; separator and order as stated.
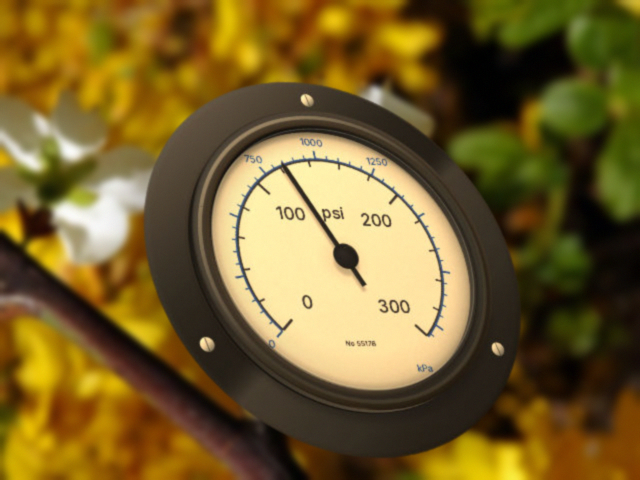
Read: 120,psi
